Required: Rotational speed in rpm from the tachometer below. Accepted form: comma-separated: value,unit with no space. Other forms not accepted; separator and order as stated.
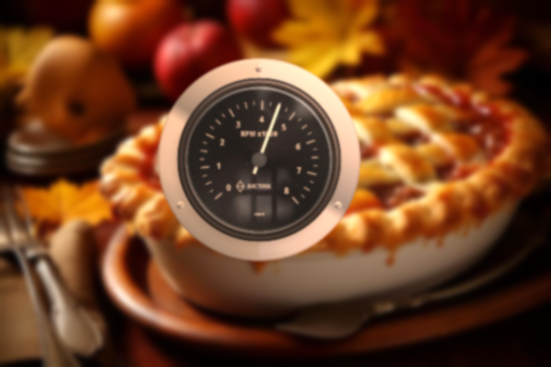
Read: 4500,rpm
